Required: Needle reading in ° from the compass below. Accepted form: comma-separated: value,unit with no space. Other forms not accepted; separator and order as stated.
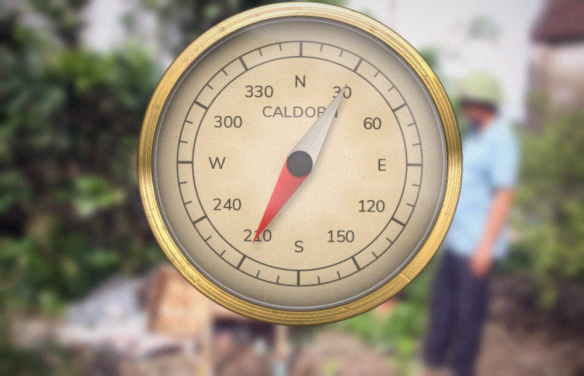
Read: 210,°
